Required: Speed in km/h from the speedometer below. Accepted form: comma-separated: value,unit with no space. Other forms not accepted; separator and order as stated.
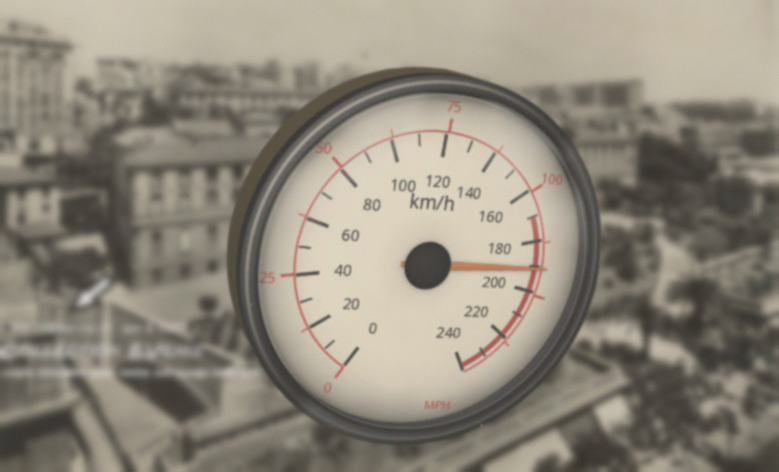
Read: 190,km/h
